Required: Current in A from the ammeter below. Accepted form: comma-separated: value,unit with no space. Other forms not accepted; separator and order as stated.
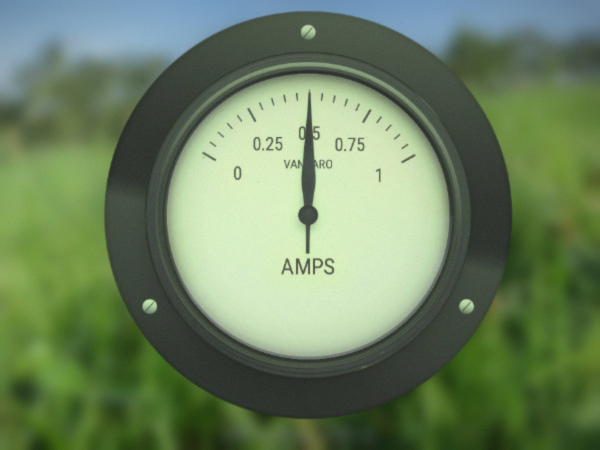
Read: 0.5,A
